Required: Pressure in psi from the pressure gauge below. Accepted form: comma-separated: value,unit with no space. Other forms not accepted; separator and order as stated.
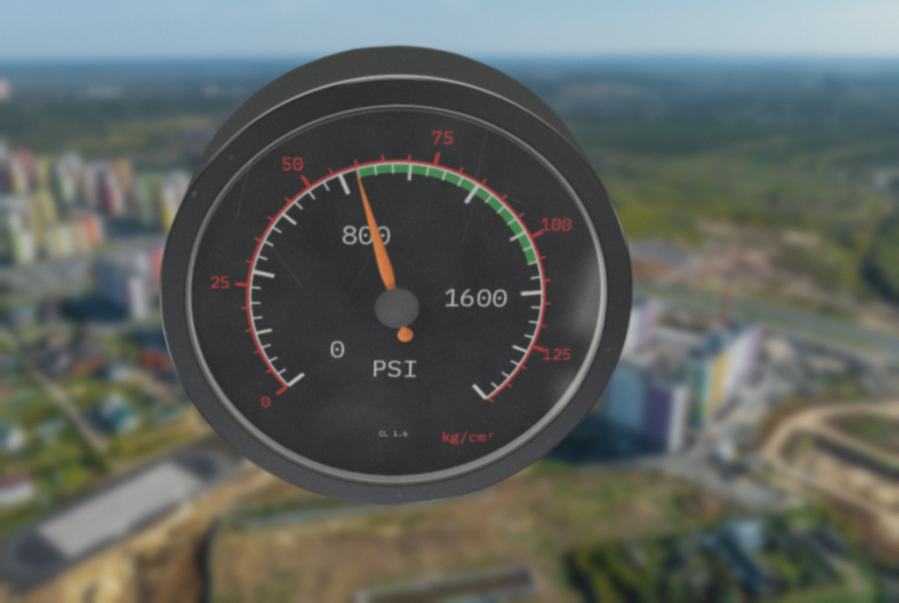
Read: 850,psi
